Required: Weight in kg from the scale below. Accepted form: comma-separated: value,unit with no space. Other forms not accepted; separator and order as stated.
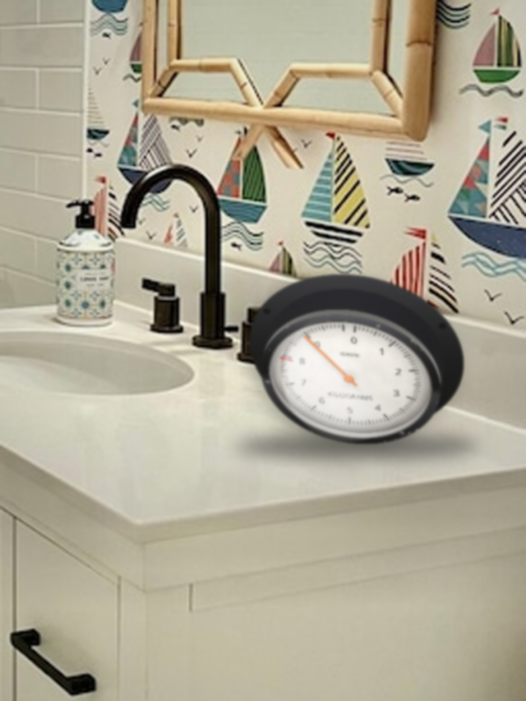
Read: 9,kg
